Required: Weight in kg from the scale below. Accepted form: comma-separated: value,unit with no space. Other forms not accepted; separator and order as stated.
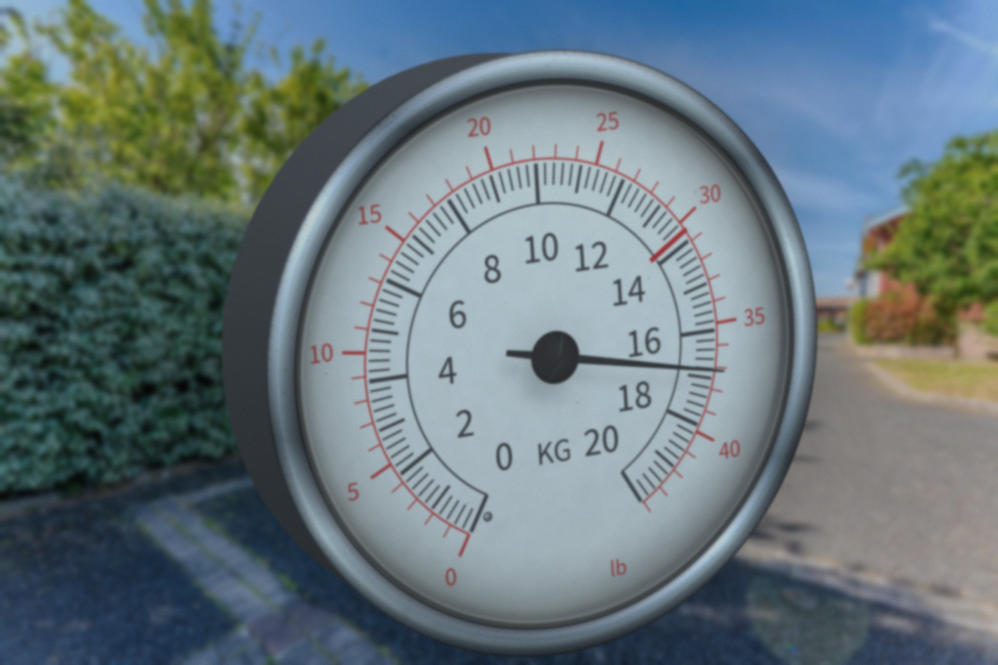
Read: 16.8,kg
